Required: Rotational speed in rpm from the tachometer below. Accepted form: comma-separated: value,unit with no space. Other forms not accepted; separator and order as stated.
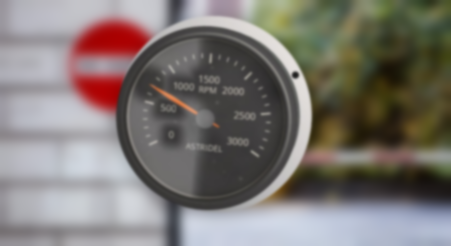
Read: 700,rpm
